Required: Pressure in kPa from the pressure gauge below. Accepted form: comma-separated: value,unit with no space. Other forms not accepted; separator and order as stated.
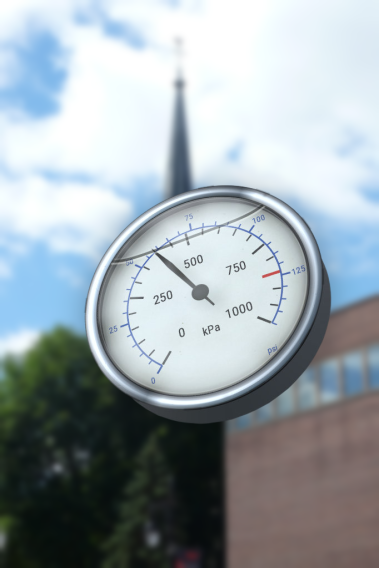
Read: 400,kPa
